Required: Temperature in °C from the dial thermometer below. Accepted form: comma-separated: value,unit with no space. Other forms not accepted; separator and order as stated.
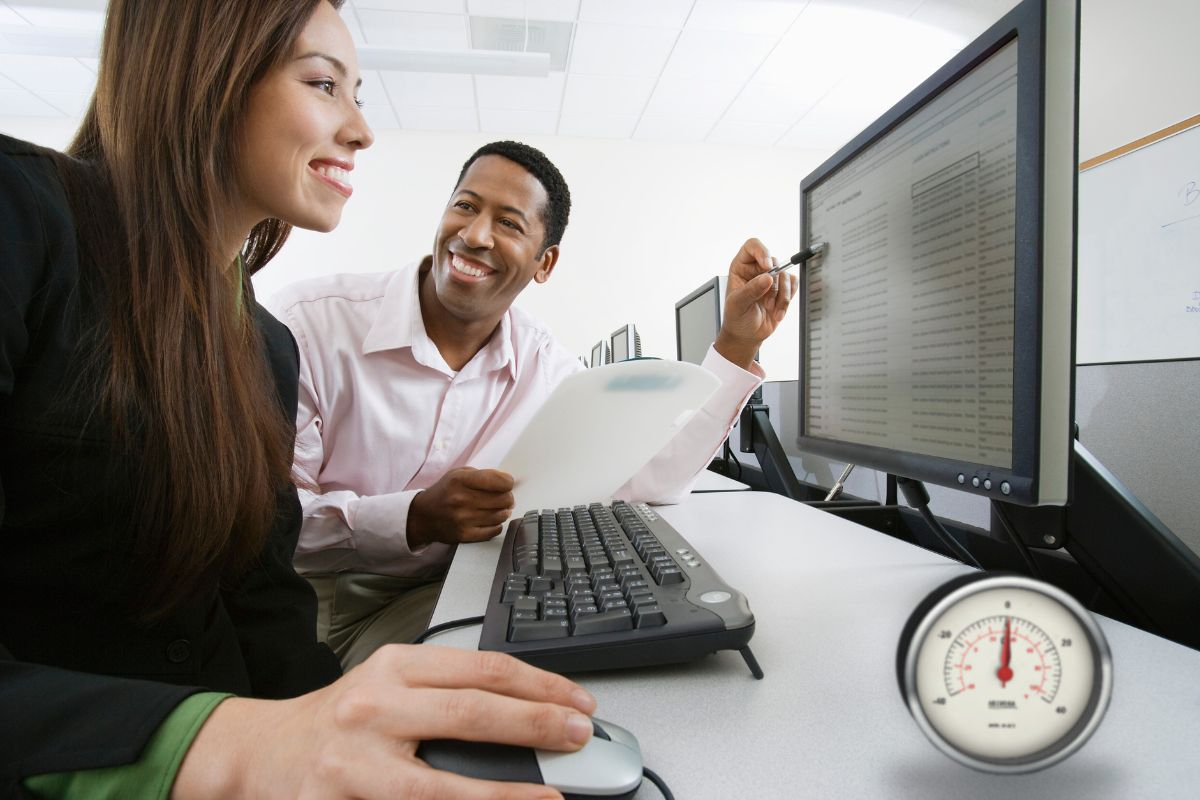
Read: 0,°C
